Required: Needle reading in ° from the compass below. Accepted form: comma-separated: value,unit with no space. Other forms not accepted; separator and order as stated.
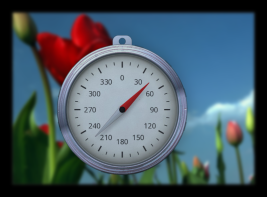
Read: 45,°
